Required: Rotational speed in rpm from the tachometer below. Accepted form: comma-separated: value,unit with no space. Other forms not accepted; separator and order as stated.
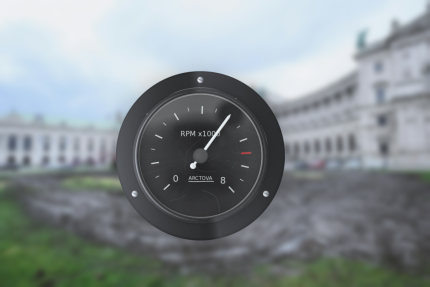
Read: 5000,rpm
